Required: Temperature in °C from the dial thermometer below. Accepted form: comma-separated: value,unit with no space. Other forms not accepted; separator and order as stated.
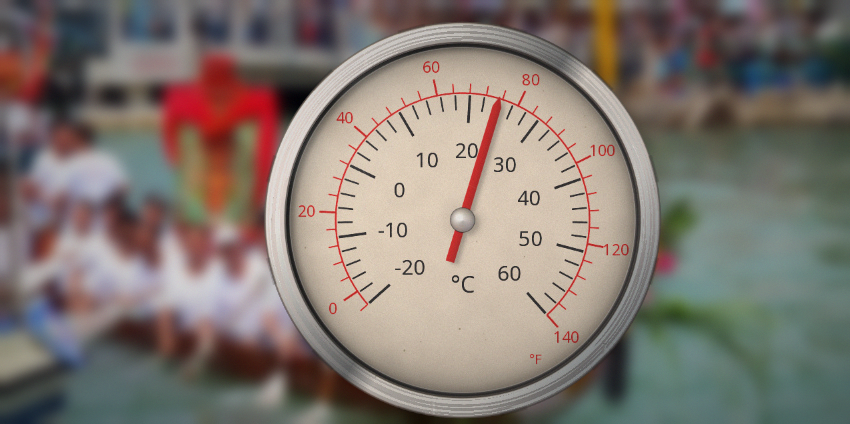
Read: 24,°C
